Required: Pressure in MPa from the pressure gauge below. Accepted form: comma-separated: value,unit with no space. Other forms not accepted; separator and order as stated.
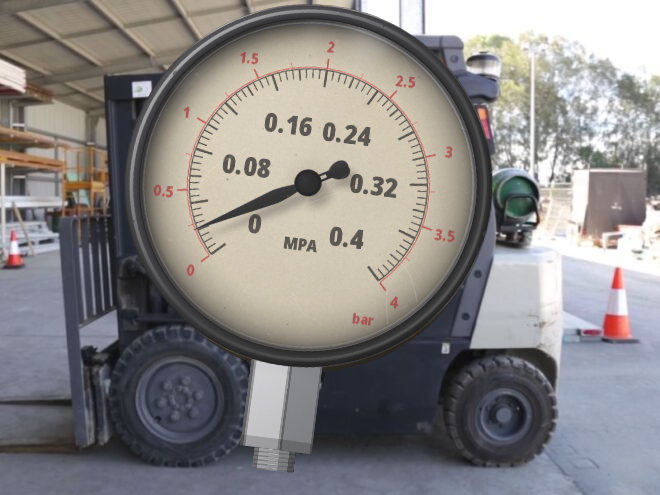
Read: 0.02,MPa
